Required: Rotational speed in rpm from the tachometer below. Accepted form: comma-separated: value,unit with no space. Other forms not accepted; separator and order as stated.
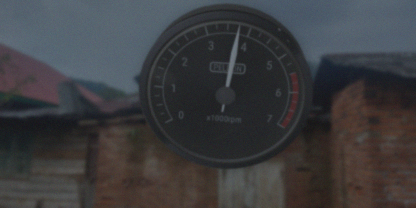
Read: 3750,rpm
